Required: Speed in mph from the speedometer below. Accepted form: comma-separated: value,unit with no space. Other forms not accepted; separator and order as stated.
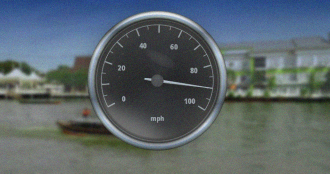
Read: 90,mph
